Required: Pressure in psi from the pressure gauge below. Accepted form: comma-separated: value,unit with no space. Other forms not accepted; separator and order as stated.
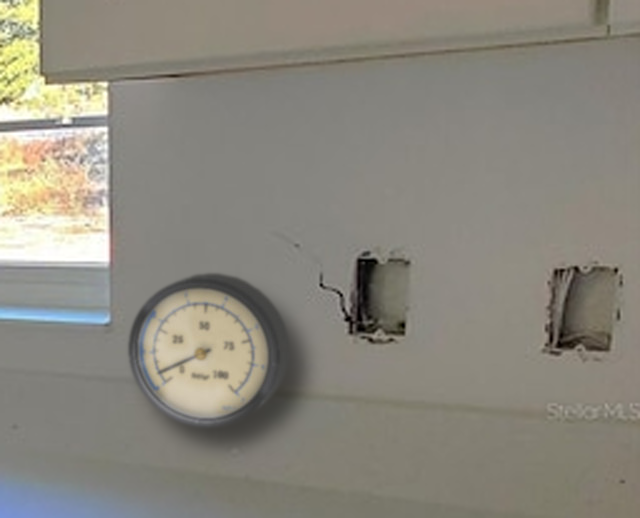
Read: 5,psi
